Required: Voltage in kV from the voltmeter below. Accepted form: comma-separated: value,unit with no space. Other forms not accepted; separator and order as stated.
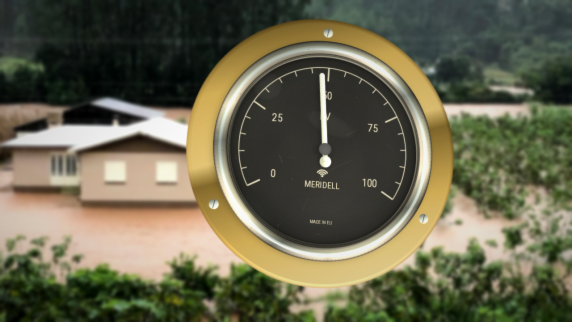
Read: 47.5,kV
